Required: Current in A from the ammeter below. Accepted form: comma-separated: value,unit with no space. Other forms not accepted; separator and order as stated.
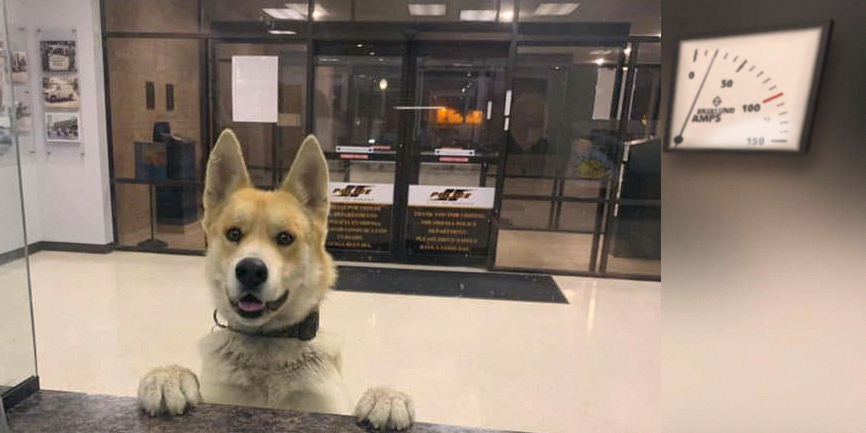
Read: 20,A
